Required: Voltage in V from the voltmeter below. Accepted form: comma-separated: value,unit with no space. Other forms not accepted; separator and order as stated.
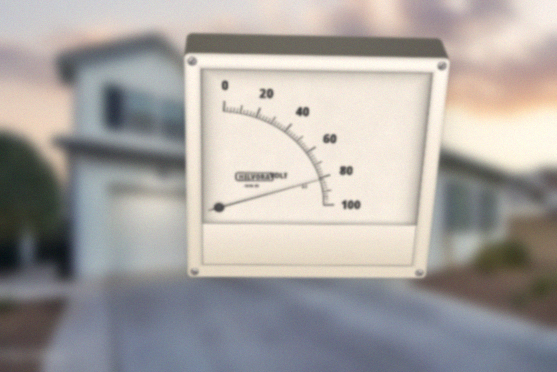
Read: 80,V
